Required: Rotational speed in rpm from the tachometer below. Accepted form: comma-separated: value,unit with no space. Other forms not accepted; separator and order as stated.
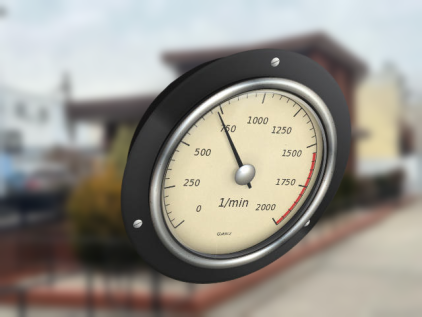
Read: 725,rpm
